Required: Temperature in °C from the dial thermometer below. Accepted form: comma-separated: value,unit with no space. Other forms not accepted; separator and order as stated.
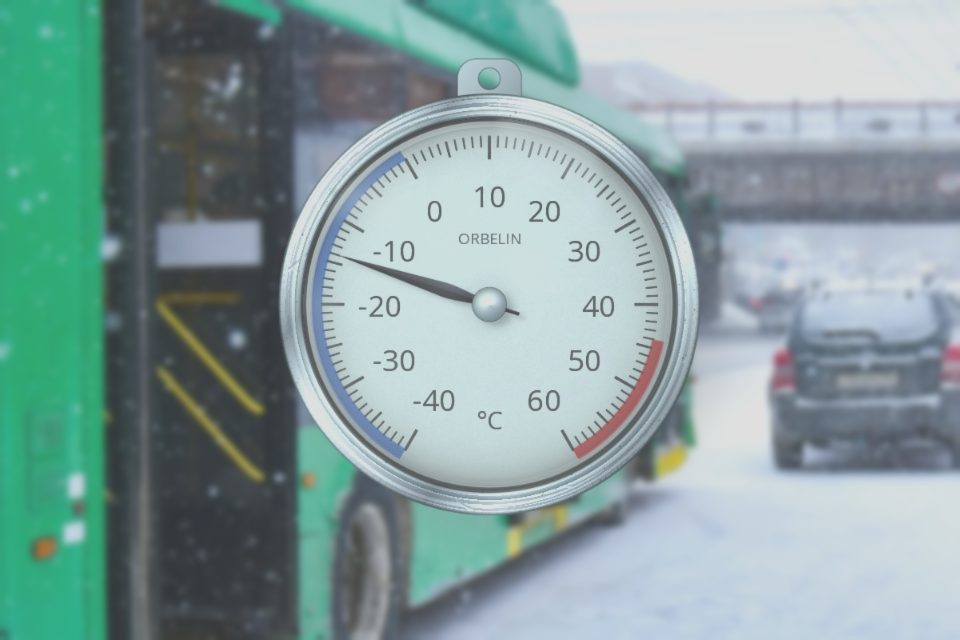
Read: -14,°C
